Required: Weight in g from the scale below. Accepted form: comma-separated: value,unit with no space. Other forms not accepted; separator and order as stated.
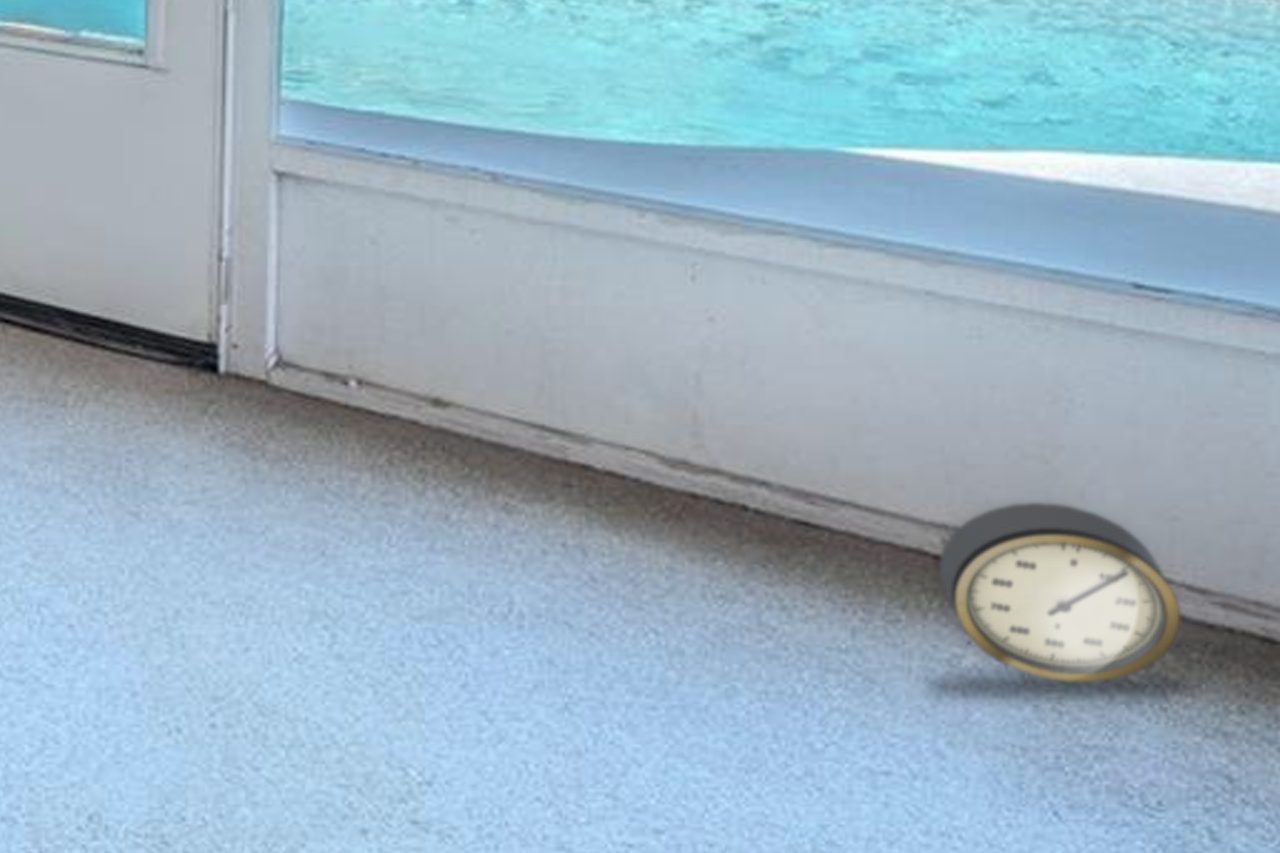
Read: 100,g
